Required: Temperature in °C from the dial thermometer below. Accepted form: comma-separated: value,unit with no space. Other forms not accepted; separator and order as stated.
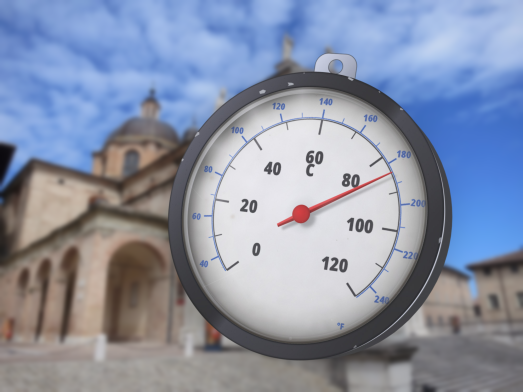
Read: 85,°C
